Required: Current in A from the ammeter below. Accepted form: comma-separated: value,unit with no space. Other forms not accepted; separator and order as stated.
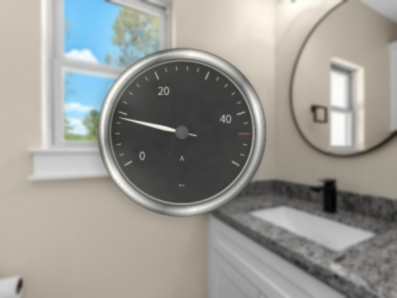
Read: 9,A
